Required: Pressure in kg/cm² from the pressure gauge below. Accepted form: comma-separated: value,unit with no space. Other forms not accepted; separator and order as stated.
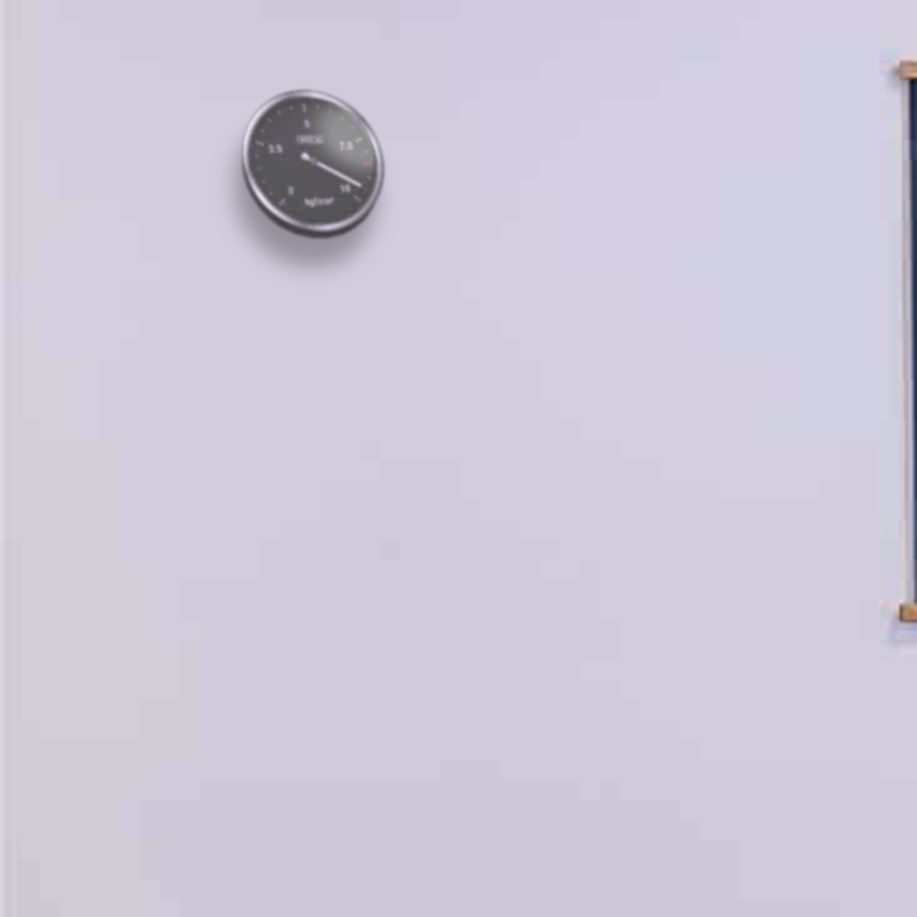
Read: 9.5,kg/cm²
